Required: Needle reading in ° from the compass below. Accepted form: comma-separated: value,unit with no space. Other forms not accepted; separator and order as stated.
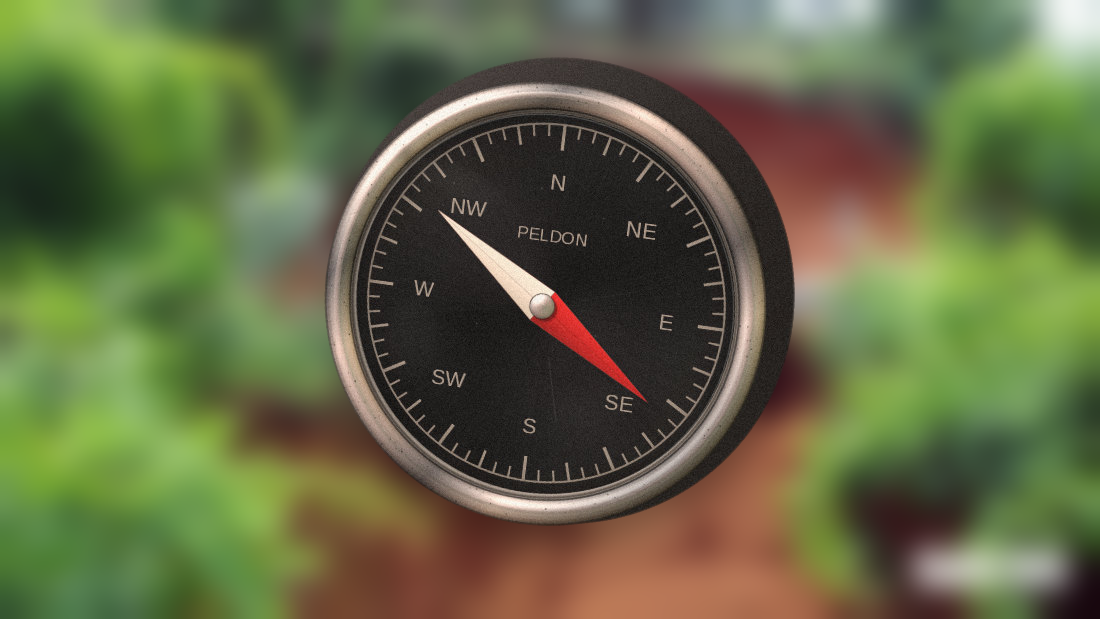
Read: 125,°
